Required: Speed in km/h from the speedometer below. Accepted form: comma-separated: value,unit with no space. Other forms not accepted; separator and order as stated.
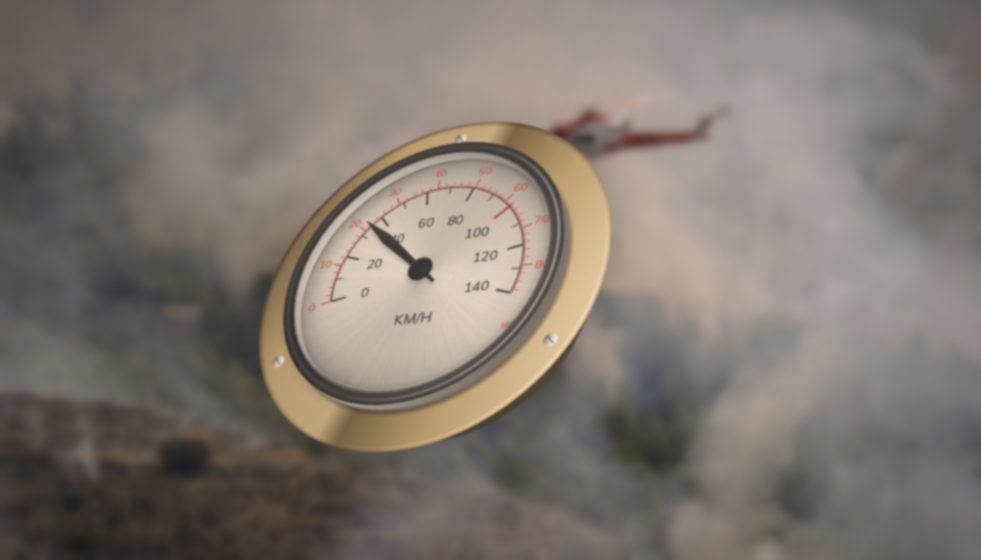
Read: 35,km/h
